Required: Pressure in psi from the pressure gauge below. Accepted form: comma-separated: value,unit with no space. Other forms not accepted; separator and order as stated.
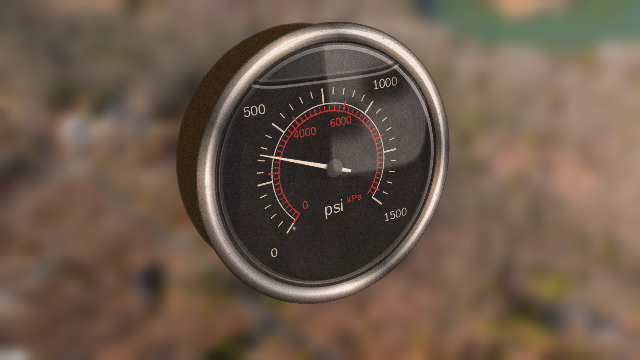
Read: 375,psi
